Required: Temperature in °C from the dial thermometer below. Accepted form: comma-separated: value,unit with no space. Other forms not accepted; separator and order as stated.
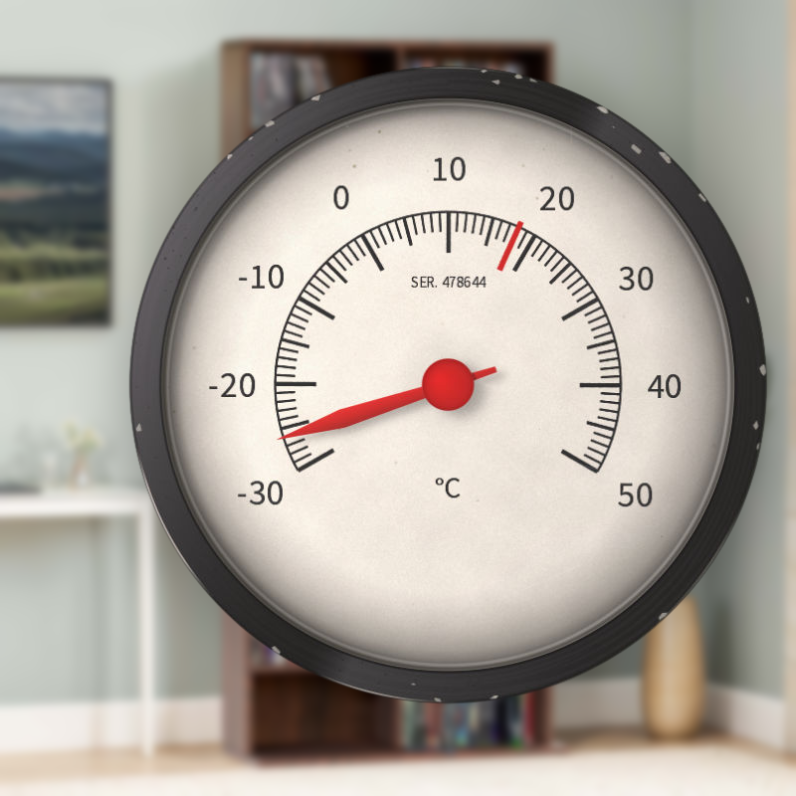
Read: -26,°C
